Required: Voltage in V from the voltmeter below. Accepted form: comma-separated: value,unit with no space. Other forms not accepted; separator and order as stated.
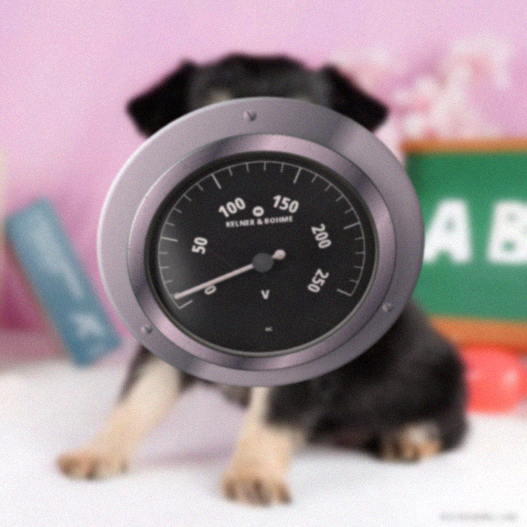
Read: 10,V
